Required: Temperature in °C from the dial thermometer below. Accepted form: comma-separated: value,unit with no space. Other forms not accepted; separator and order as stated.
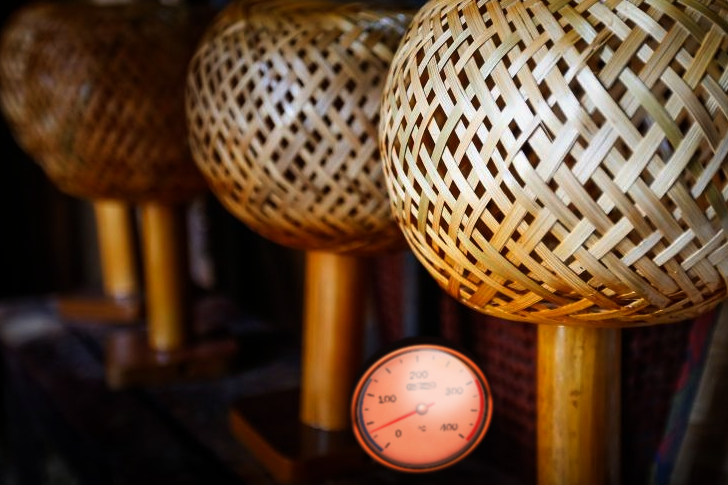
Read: 37.5,°C
